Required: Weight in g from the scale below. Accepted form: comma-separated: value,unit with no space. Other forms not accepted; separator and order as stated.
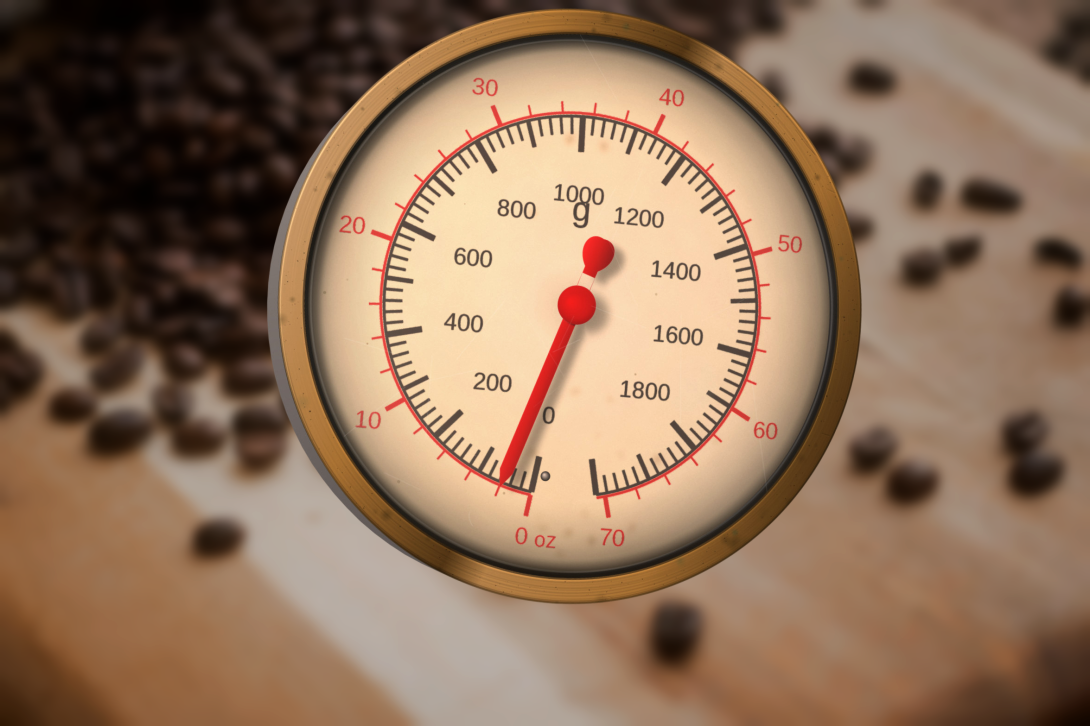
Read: 60,g
